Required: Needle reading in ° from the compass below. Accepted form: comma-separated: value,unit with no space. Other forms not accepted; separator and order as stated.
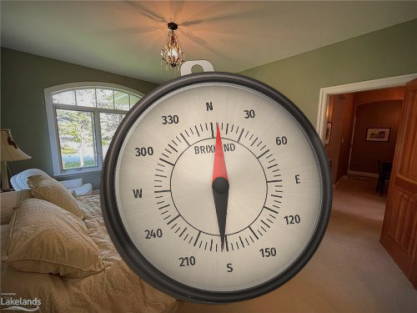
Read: 5,°
